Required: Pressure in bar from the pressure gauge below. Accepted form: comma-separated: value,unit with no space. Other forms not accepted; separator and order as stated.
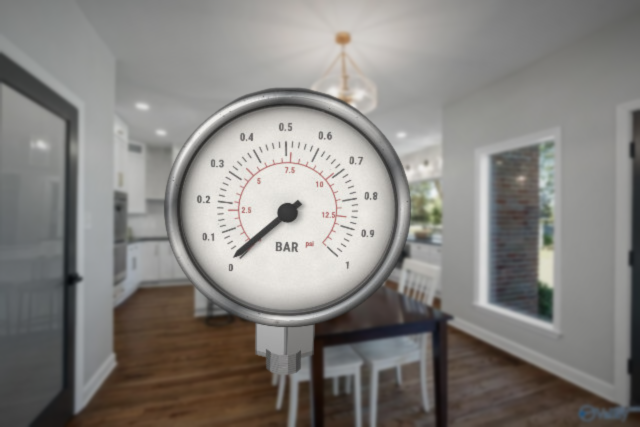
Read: 0.02,bar
